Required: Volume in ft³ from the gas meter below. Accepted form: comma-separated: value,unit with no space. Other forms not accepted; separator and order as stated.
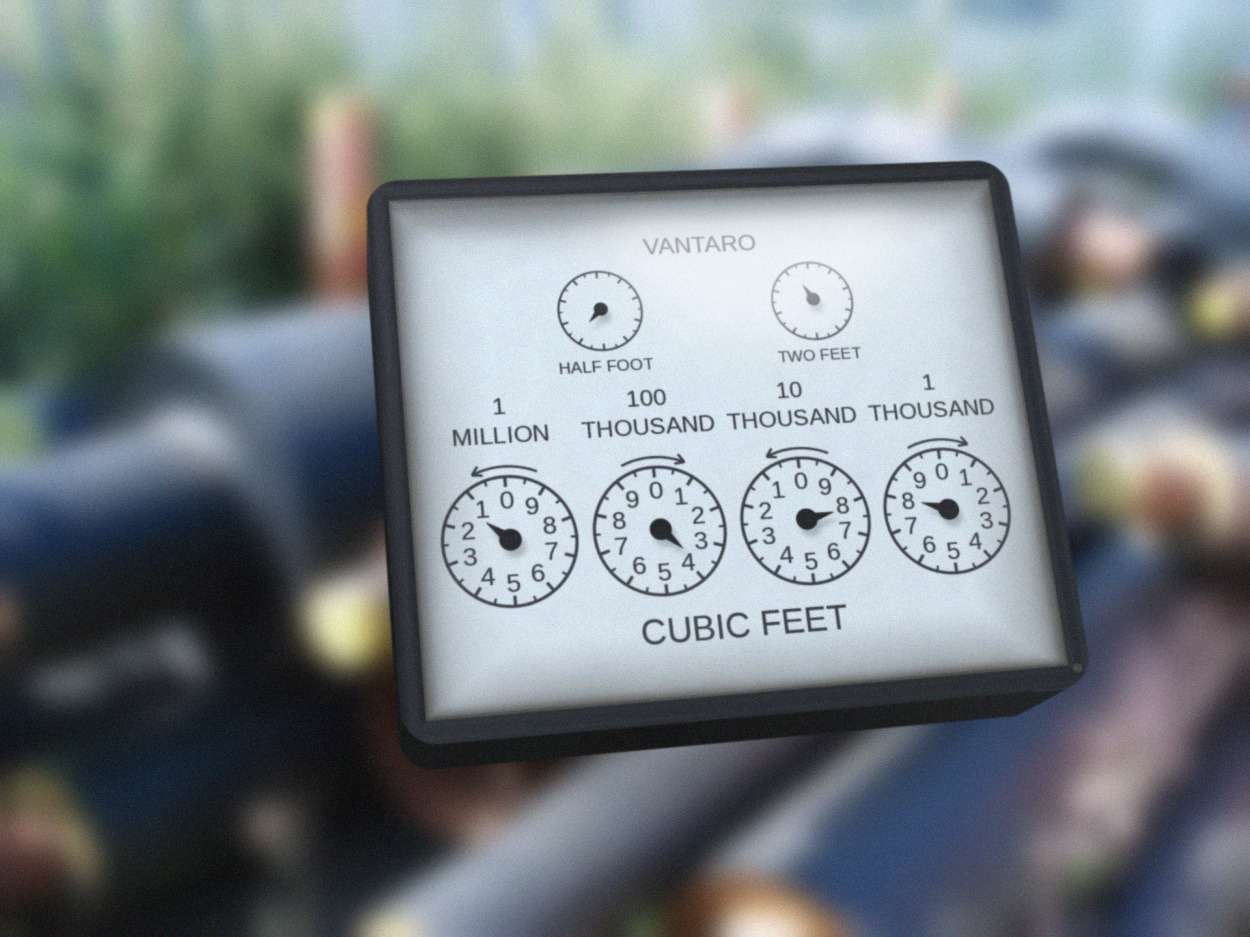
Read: 137800,ft³
